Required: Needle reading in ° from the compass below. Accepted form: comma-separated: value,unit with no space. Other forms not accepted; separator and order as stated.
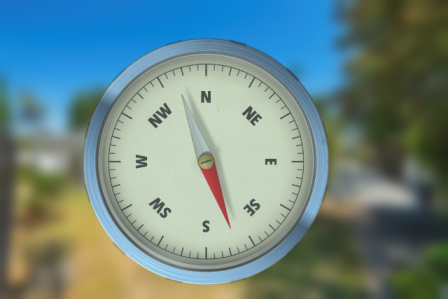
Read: 160,°
